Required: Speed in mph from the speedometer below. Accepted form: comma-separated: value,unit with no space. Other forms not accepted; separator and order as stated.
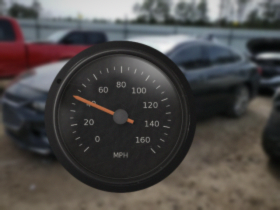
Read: 40,mph
